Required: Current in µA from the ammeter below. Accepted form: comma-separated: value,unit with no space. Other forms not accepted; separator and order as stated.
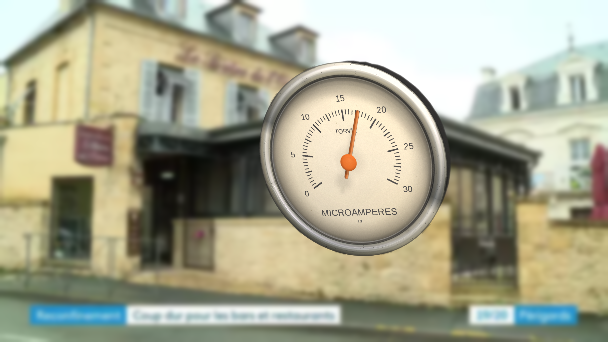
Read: 17.5,µA
